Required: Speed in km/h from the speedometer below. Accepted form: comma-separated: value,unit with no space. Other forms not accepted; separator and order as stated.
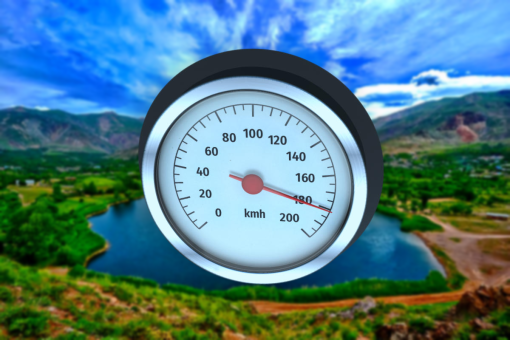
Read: 180,km/h
